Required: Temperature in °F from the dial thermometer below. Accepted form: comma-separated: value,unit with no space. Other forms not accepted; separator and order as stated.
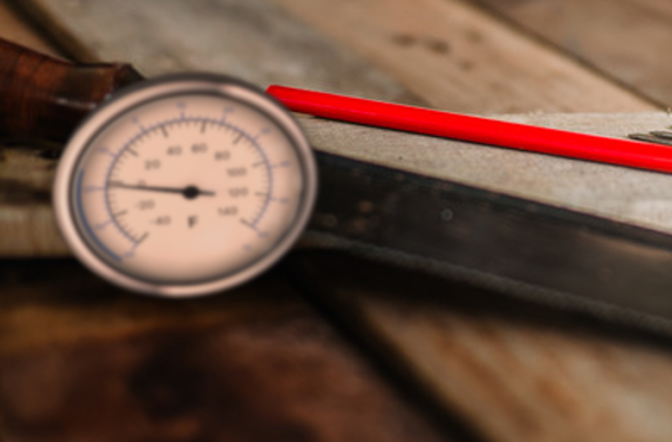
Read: 0,°F
